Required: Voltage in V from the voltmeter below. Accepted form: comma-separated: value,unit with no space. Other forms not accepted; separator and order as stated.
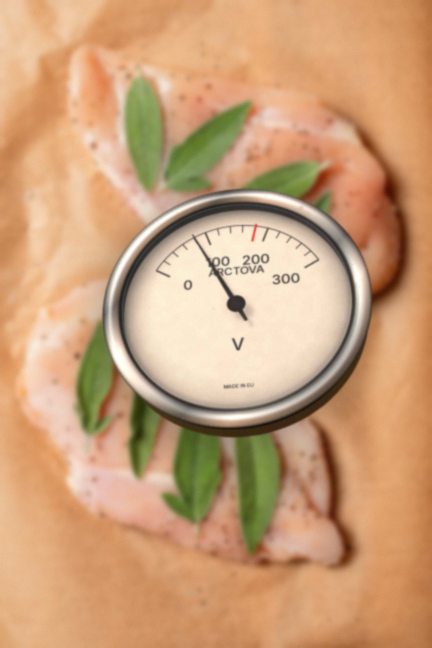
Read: 80,V
